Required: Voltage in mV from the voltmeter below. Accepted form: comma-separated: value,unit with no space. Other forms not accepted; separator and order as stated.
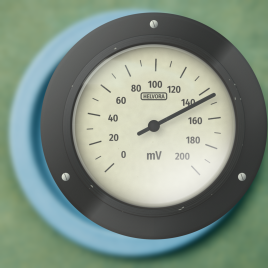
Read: 145,mV
